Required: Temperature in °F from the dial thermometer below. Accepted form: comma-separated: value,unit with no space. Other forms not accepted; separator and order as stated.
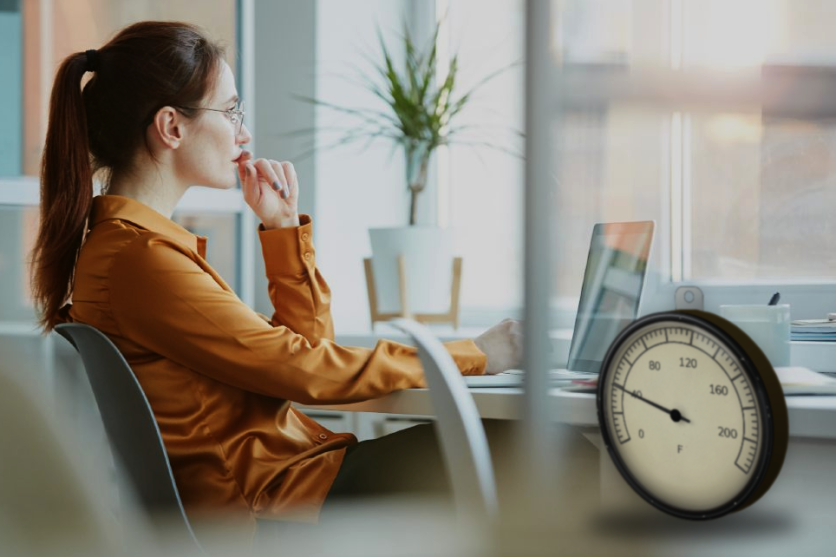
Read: 40,°F
